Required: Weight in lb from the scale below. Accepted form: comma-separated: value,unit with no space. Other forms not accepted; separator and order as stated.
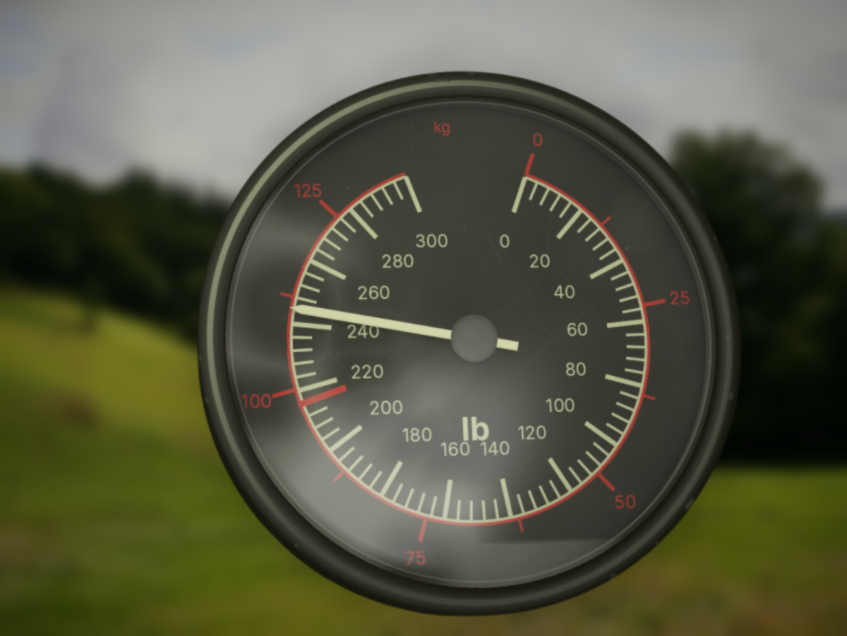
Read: 244,lb
